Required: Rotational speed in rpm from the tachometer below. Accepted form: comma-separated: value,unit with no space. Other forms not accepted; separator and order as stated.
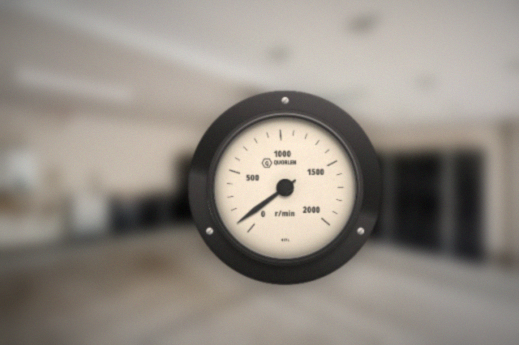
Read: 100,rpm
